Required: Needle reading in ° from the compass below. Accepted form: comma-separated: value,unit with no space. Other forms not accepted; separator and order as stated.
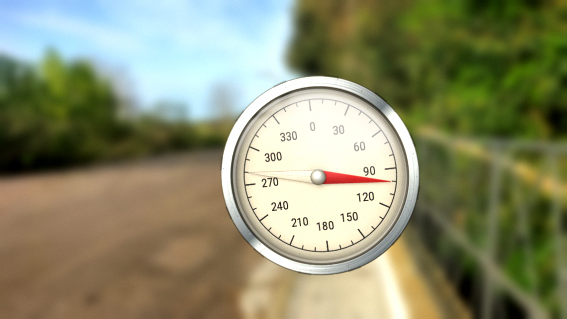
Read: 100,°
